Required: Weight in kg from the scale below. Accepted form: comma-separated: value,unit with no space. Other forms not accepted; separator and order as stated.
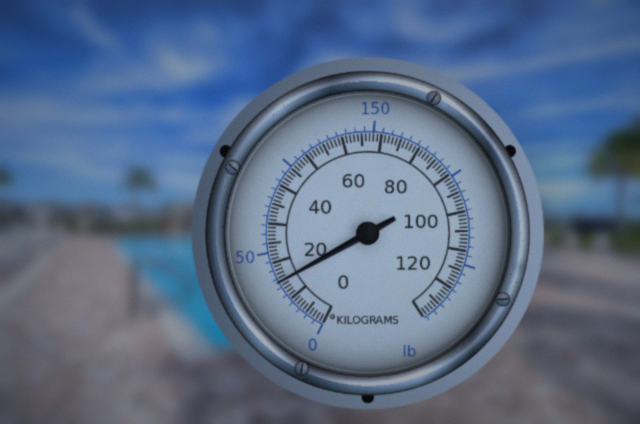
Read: 15,kg
